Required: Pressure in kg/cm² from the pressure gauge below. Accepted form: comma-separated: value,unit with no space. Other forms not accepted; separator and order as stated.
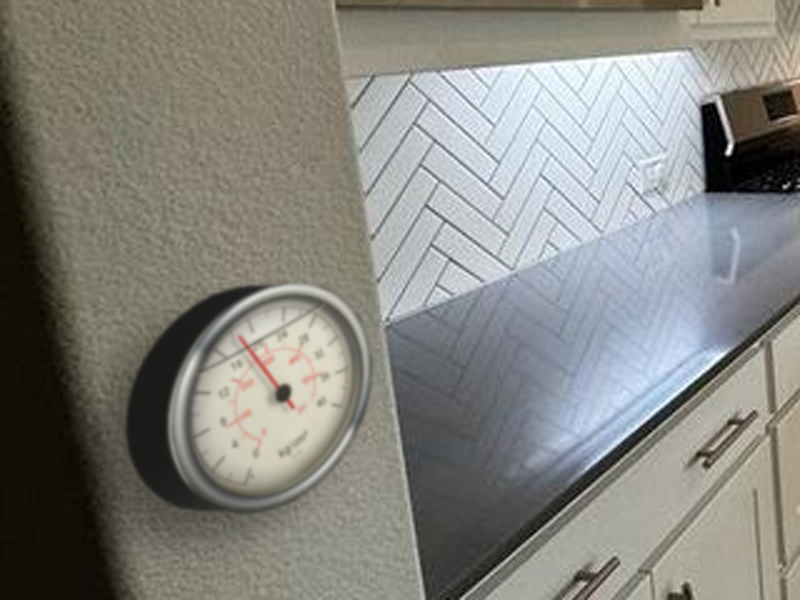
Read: 18,kg/cm²
